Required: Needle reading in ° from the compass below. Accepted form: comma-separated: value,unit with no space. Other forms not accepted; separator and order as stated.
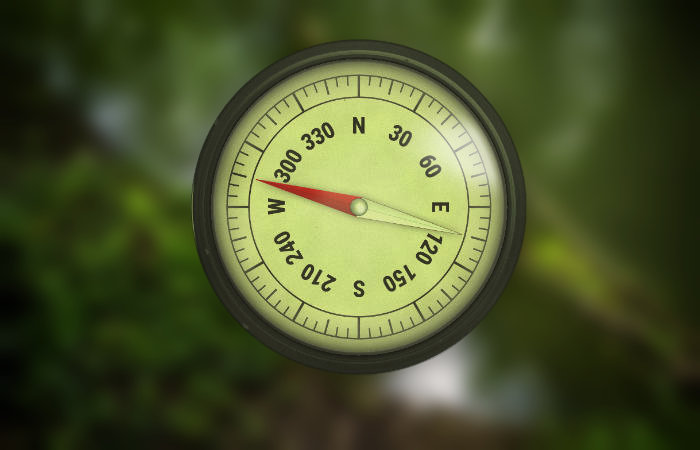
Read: 285,°
